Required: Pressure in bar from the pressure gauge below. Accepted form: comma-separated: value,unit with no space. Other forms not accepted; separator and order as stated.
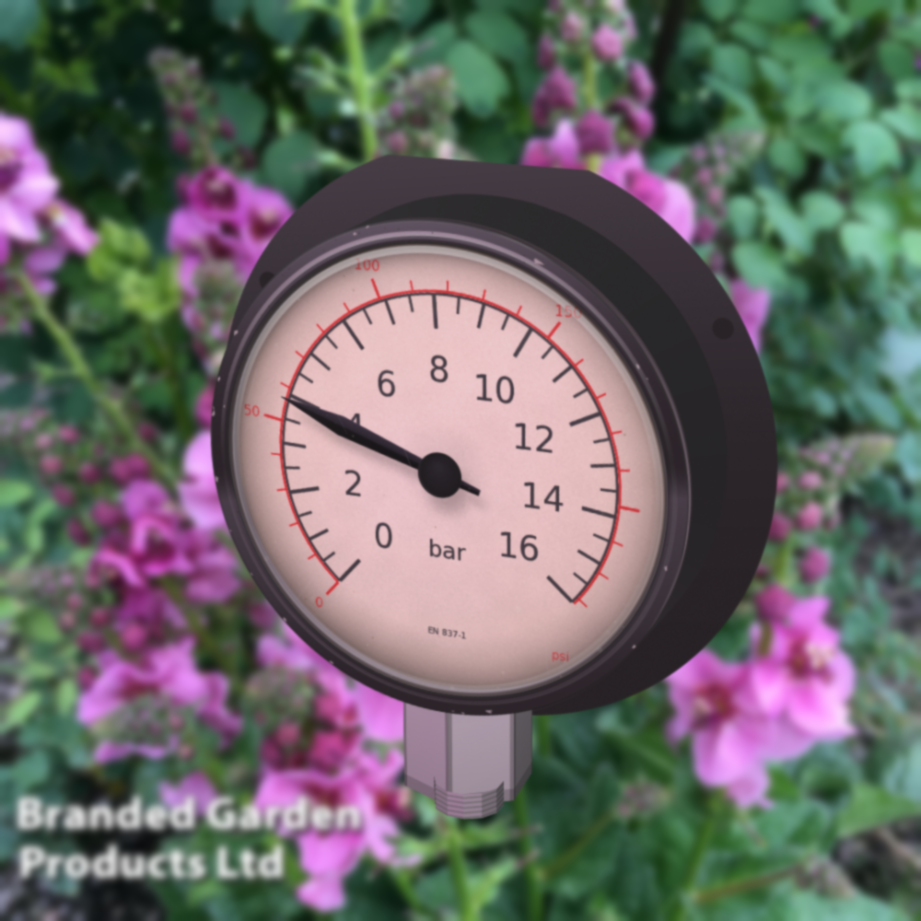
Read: 4,bar
